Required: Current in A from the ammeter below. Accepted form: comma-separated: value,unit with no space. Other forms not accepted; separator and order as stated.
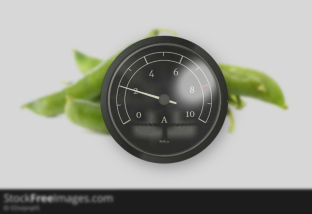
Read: 2,A
